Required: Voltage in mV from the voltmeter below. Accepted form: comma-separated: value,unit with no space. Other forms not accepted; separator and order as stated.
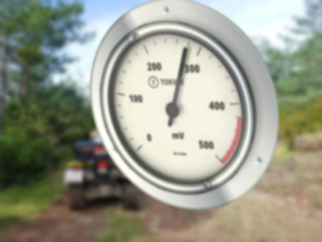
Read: 280,mV
